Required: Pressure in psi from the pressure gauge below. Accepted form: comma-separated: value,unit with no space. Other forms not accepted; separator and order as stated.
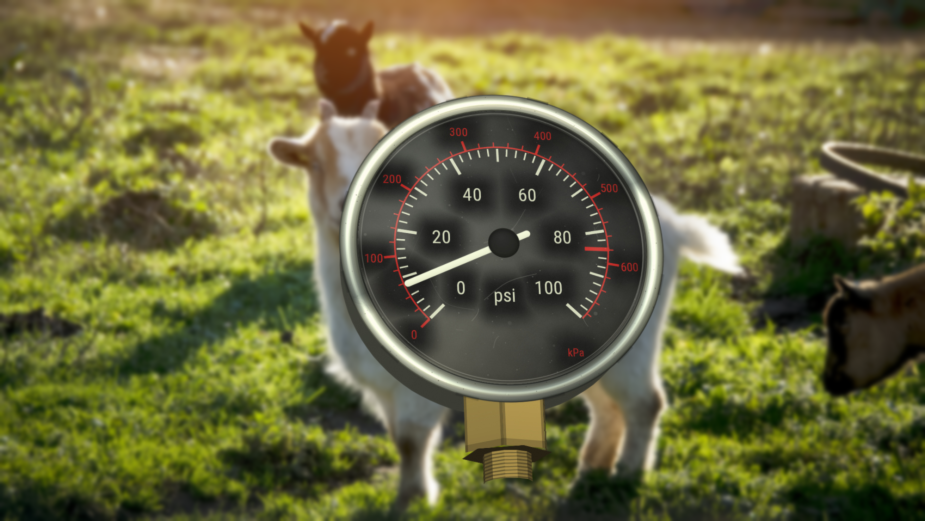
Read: 8,psi
